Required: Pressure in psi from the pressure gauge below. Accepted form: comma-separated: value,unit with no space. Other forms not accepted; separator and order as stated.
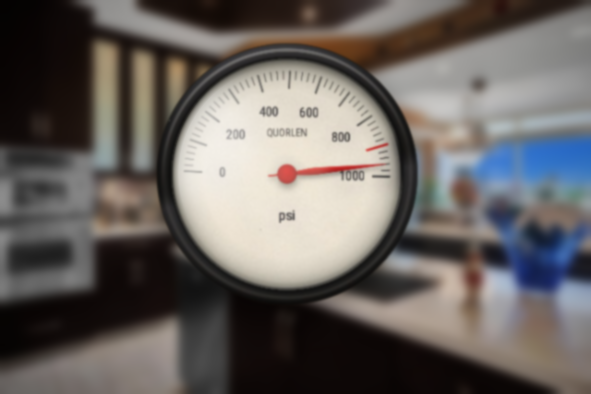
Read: 960,psi
